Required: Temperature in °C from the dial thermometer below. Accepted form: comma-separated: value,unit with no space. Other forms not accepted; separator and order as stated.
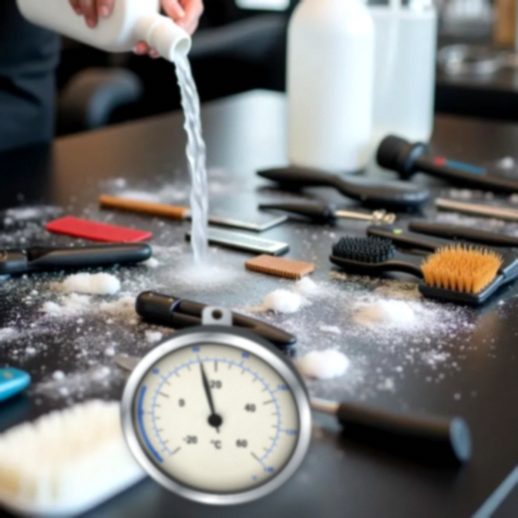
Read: 16,°C
